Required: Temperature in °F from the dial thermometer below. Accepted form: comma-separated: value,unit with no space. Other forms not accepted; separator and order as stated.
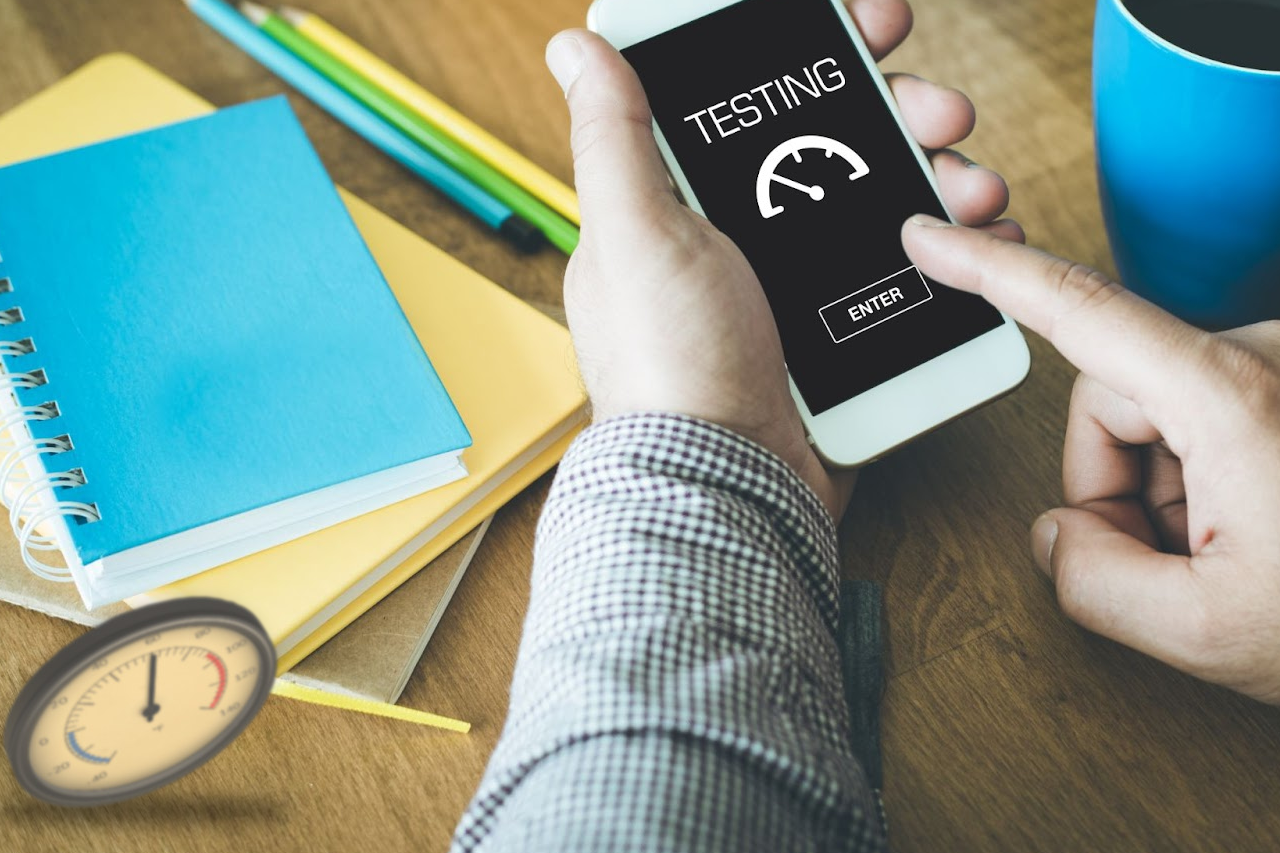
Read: 60,°F
